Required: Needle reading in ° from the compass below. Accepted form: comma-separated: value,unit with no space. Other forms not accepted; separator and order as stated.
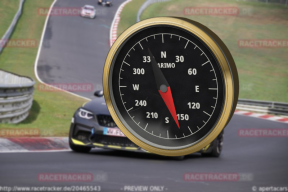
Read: 160,°
